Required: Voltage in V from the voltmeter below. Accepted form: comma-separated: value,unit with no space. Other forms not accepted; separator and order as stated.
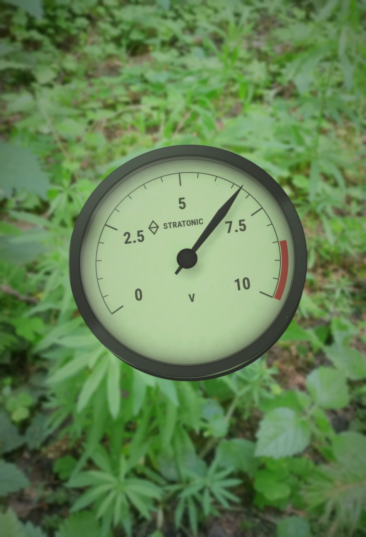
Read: 6.75,V
